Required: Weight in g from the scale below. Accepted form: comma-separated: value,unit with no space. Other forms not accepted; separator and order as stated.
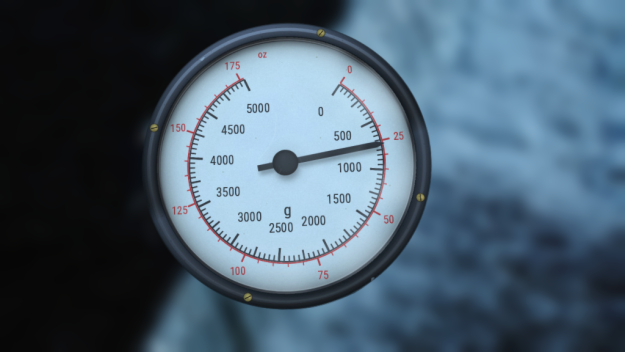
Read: 750,g
